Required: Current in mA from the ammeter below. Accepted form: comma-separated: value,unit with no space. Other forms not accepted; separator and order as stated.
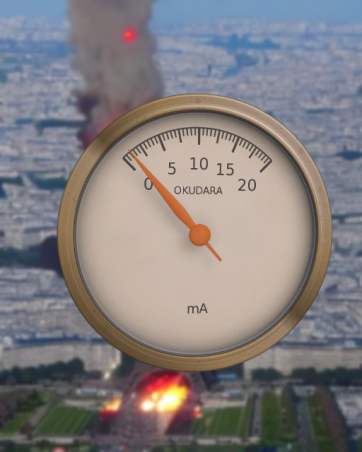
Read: 1,mA
